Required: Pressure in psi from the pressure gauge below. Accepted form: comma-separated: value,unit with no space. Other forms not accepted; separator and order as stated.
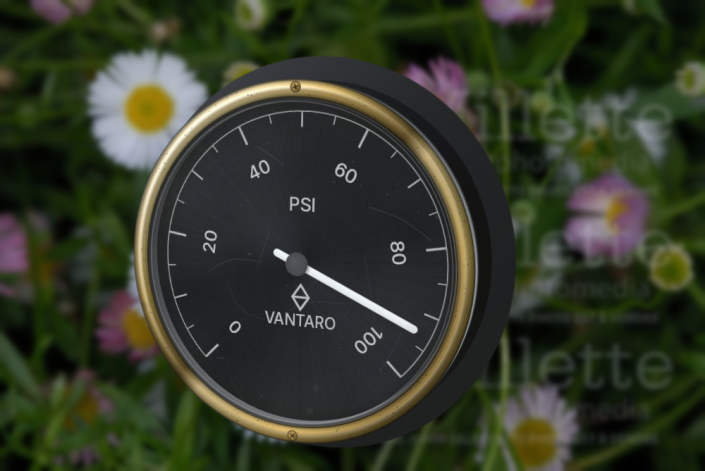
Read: 92.5,psi
